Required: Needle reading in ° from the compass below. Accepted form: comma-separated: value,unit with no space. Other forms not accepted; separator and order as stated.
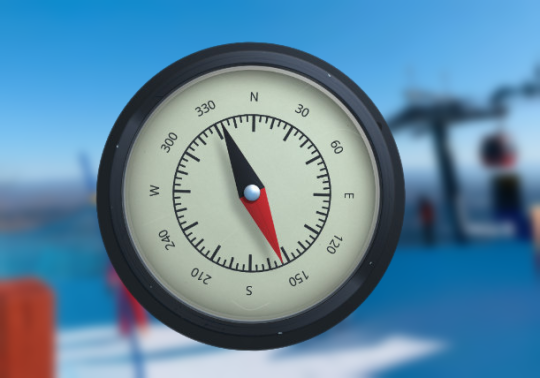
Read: 155,°
